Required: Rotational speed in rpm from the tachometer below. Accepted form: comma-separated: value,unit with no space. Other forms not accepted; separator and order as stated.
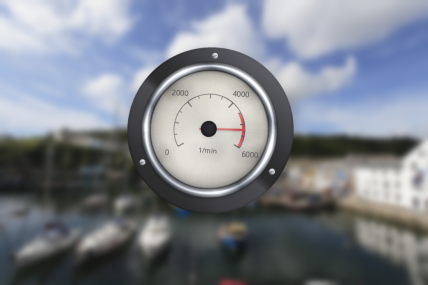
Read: 5250,rpm
